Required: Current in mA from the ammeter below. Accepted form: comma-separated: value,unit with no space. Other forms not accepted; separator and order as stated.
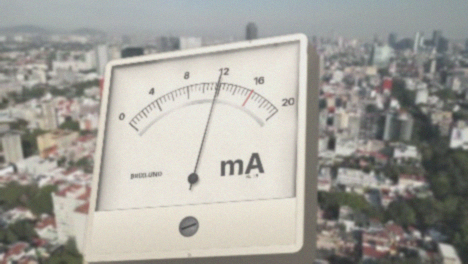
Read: 12,mA
